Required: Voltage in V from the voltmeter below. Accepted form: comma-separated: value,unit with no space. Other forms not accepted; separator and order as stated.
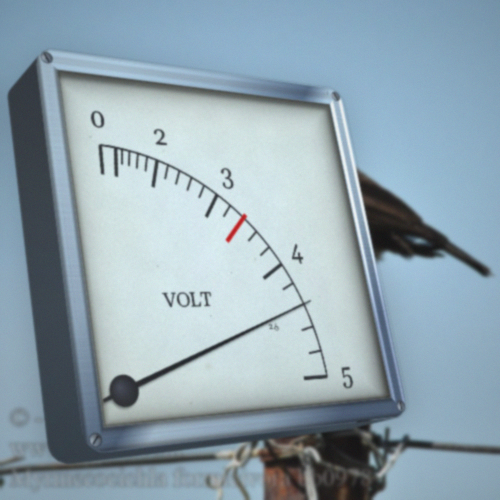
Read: 4.4,V
